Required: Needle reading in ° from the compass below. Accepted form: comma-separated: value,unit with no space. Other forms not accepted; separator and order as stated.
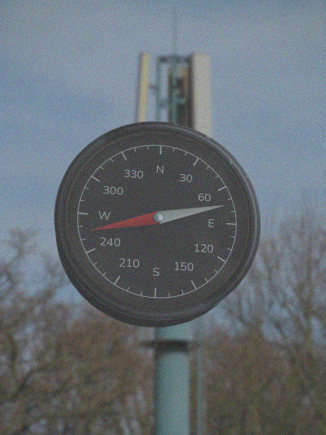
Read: 255,°
